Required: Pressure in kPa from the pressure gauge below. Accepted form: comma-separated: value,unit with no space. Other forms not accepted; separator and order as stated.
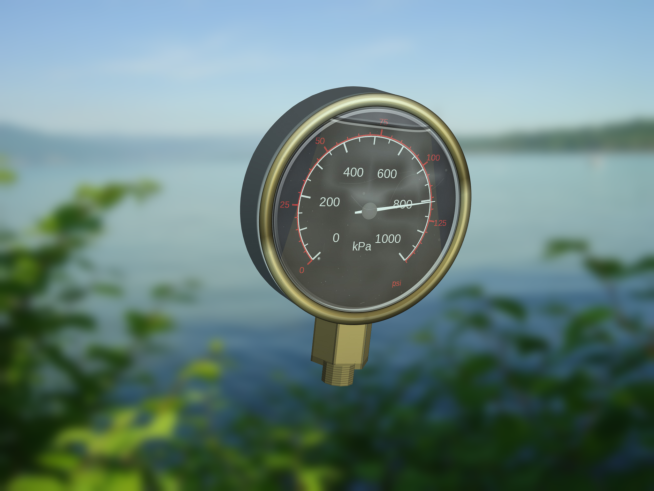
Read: 800,kPa
